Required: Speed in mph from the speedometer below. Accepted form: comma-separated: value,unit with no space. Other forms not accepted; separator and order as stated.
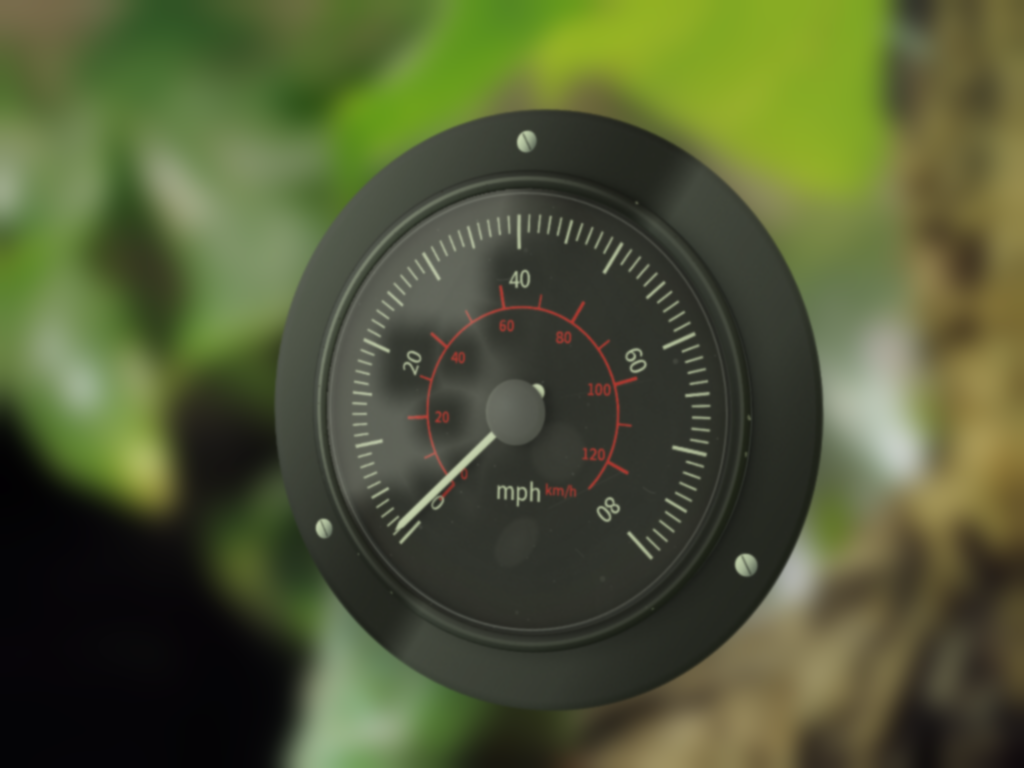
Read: 1,mph
